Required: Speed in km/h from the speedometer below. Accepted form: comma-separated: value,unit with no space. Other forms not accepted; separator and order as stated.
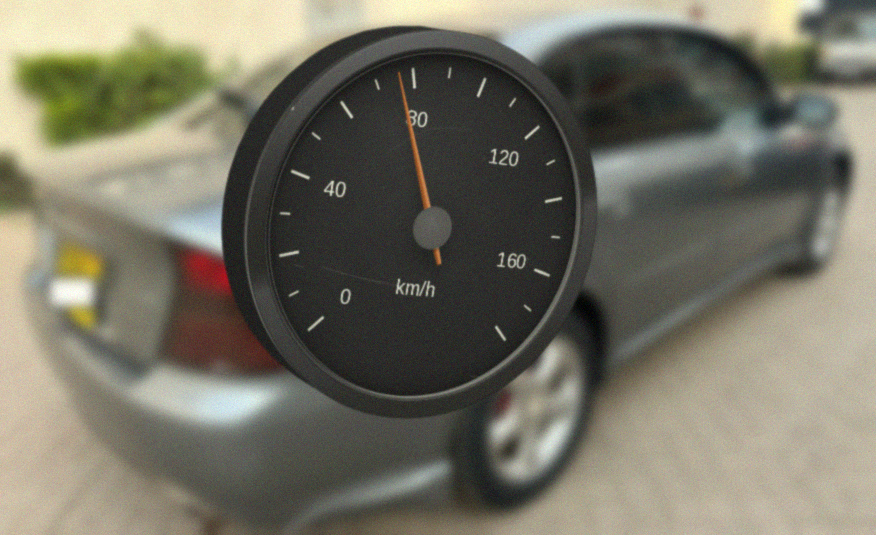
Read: 75,km/h
